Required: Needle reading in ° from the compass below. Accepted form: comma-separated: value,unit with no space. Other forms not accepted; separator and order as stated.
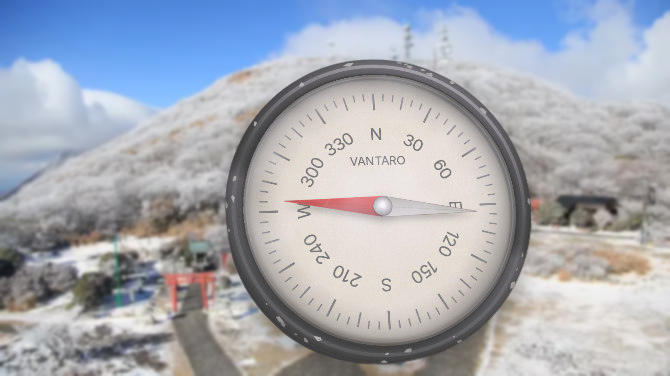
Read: 275,°
